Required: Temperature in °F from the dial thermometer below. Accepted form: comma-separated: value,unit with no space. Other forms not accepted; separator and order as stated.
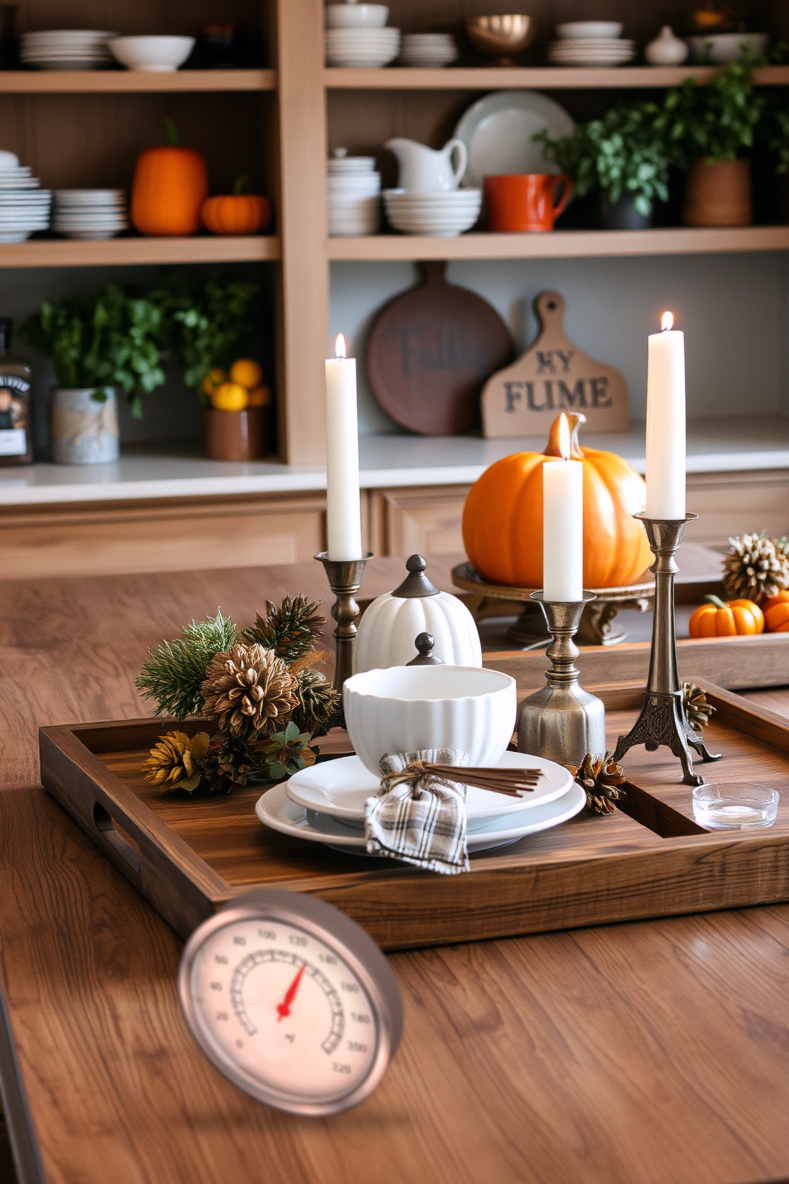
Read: 130,°F
